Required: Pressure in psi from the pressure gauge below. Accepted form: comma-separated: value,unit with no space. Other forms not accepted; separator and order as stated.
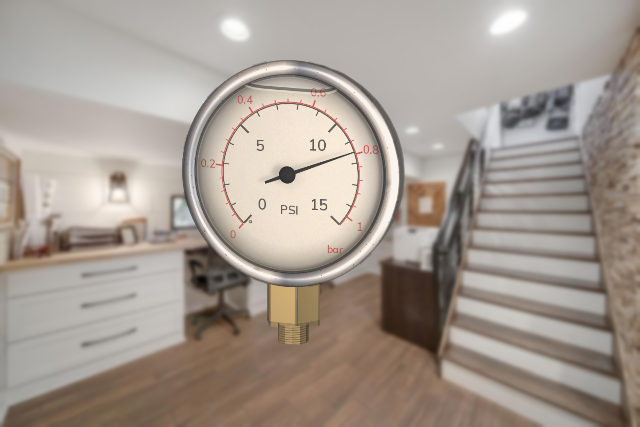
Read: 11.5,psi
